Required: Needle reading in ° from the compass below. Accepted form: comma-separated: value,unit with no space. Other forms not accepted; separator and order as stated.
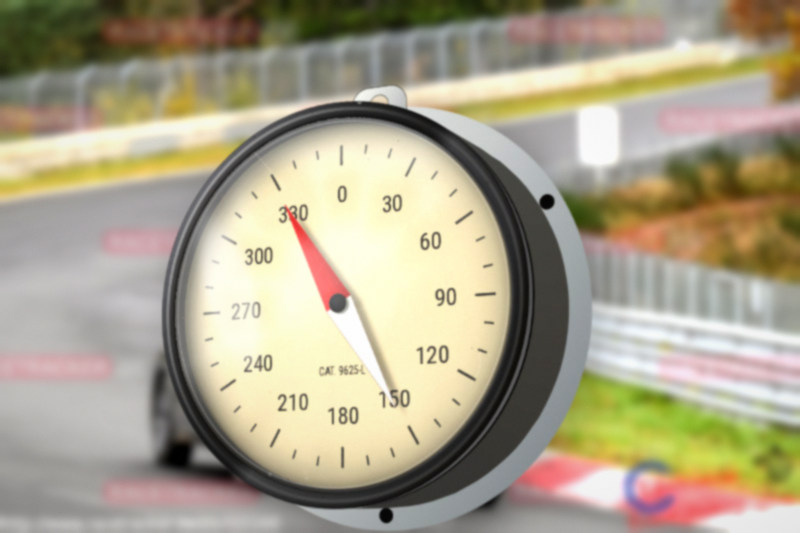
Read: 330,°
